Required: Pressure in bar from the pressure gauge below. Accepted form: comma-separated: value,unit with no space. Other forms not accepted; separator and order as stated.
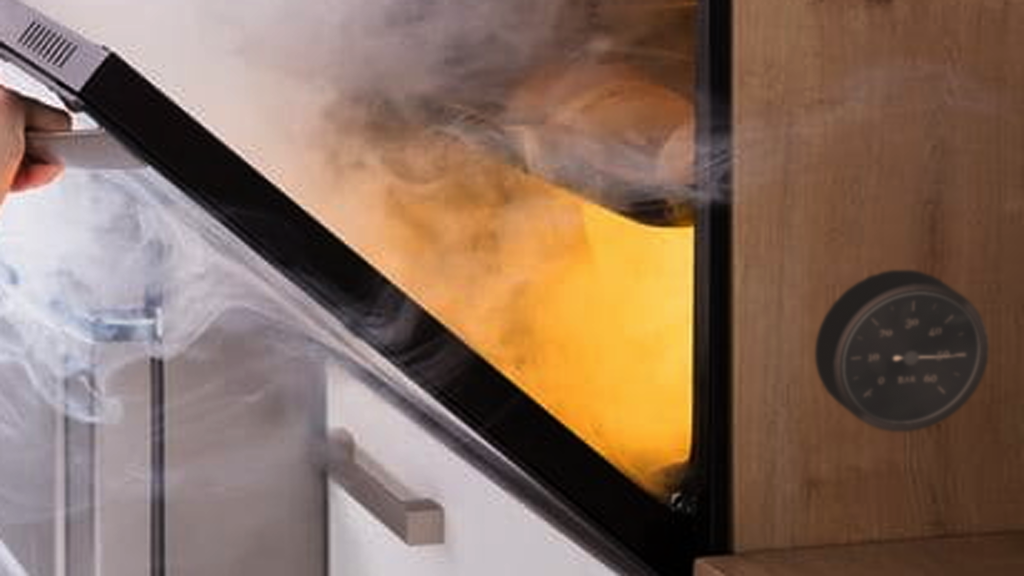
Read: 50,bar
